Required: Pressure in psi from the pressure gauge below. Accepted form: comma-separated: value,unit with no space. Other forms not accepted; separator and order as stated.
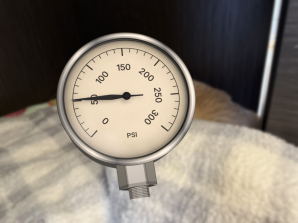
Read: 50,psi
